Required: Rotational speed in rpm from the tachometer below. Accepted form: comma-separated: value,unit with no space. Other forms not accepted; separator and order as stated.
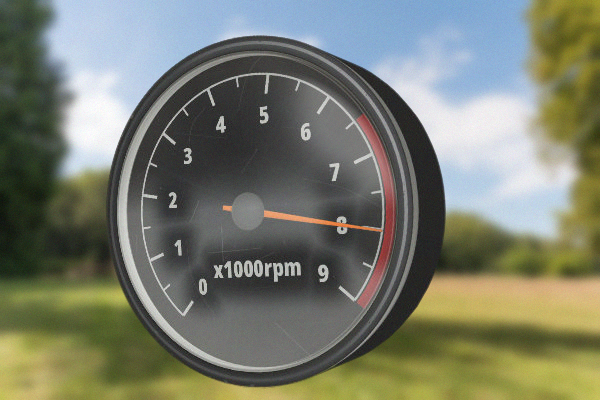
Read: 8000,rpm
